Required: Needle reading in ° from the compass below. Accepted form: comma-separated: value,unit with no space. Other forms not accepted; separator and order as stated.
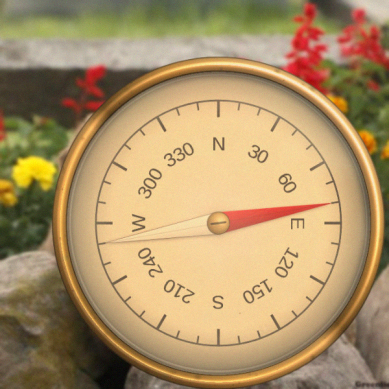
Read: 80,°
